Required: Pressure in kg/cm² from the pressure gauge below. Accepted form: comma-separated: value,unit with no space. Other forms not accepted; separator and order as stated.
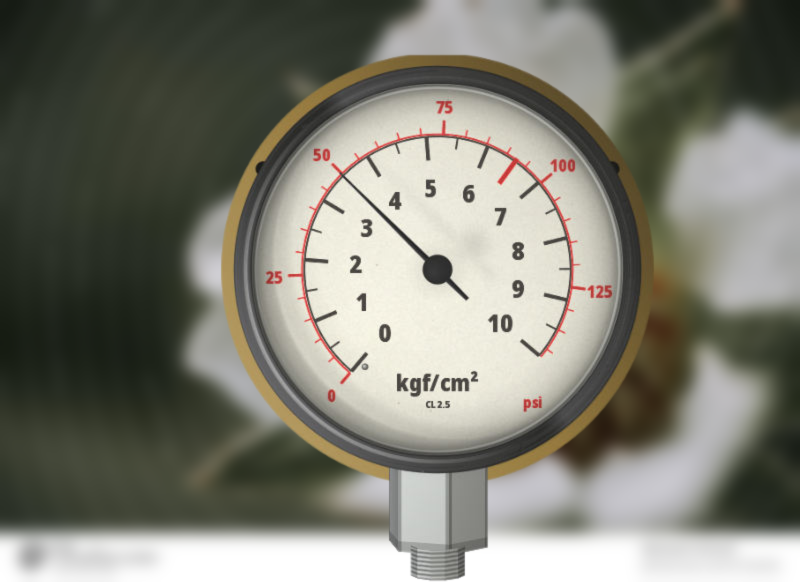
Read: 3.5,kg/cm²
